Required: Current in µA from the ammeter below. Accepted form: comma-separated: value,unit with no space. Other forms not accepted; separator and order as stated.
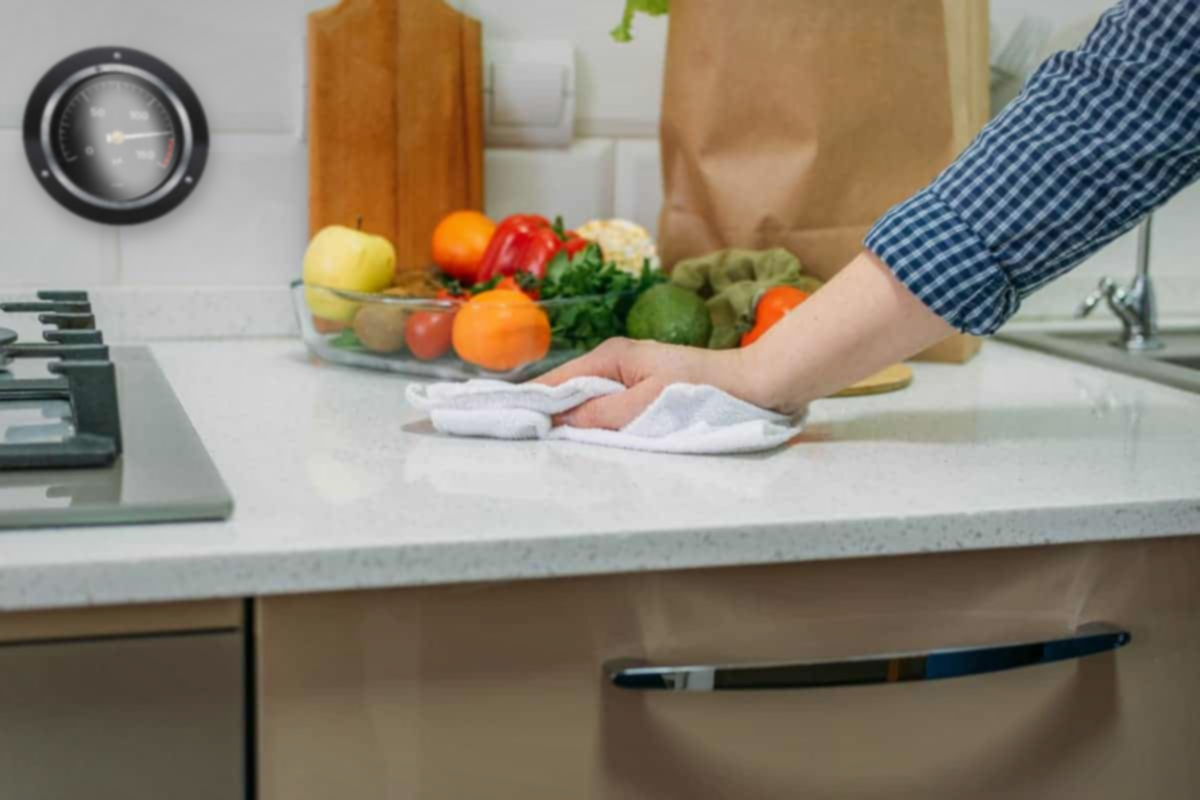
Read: 125,µA
